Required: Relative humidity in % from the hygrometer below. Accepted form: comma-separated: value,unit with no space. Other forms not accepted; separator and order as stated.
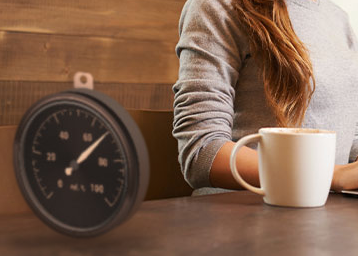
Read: 68,%
